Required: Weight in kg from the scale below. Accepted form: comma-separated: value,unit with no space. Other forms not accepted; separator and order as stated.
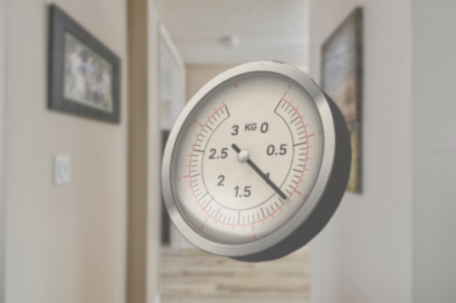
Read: 1,kg
